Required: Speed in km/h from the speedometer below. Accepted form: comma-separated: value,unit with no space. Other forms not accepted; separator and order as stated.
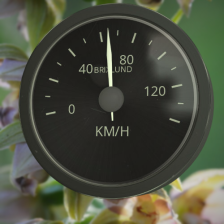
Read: 65,km/h
